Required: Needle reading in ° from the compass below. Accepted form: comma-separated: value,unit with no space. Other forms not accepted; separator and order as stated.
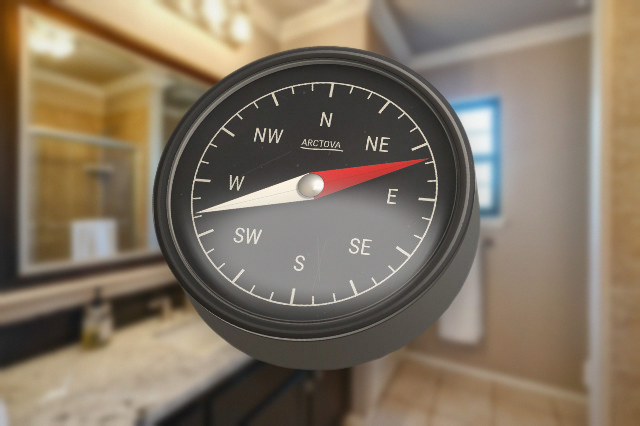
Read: 70,°
